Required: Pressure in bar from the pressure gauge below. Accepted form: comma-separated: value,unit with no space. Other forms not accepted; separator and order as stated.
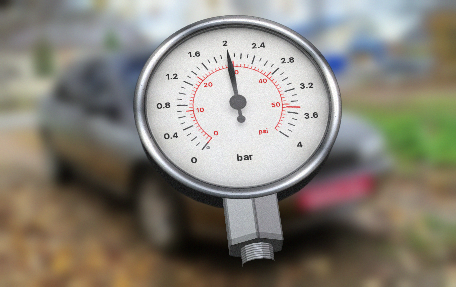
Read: 2,bar
